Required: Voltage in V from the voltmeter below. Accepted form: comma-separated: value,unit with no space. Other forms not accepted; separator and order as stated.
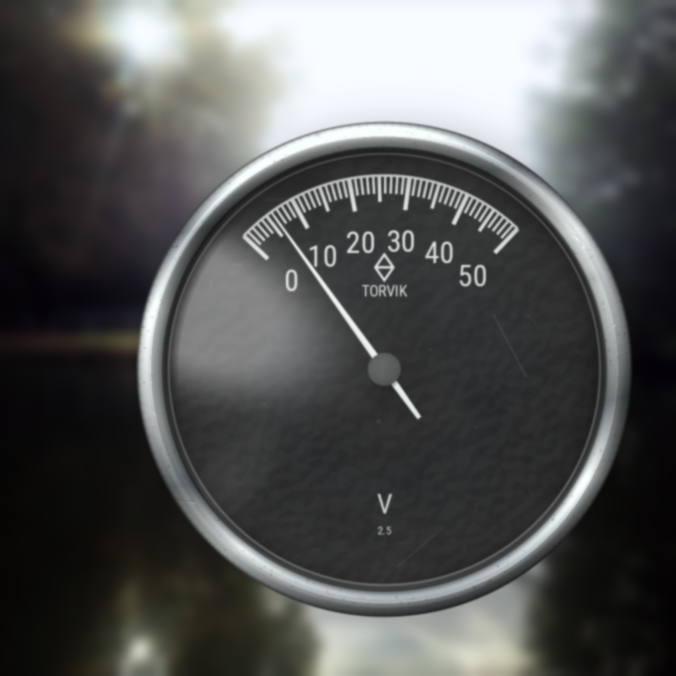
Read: 6,V
